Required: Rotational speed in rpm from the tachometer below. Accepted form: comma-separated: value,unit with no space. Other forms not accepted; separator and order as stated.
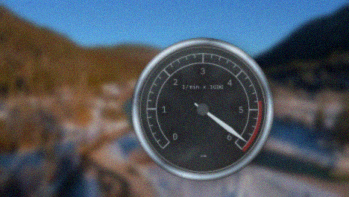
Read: 5800,rpm
